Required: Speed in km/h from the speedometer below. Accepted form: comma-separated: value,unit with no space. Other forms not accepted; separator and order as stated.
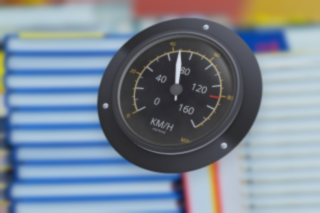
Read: 70,km/h
